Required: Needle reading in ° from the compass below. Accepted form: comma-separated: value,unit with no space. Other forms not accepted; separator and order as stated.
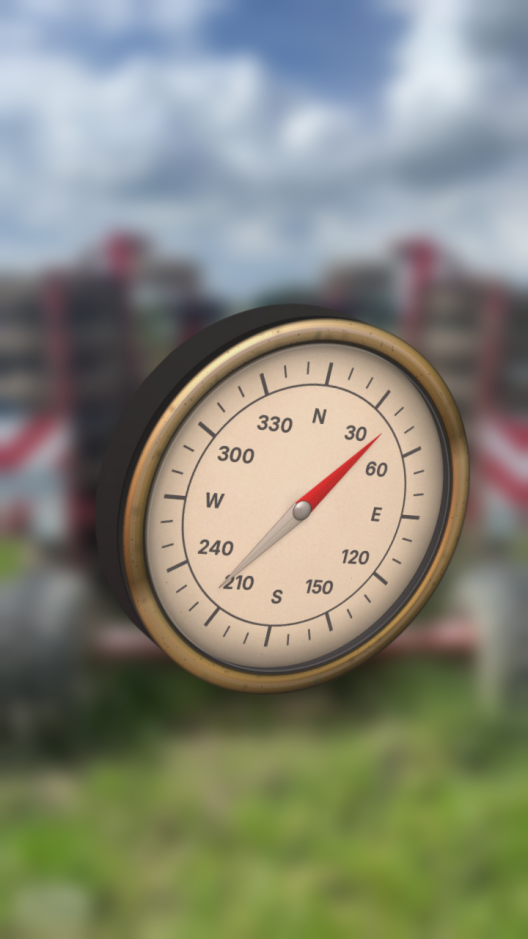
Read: 40,°
